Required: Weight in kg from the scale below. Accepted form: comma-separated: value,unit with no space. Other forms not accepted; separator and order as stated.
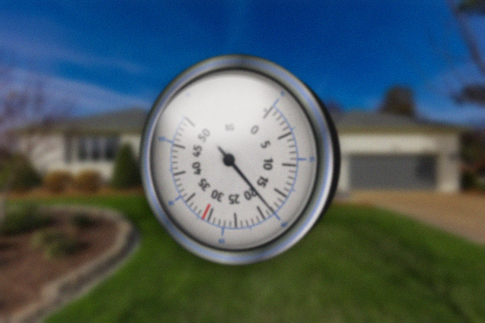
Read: 18,kg
